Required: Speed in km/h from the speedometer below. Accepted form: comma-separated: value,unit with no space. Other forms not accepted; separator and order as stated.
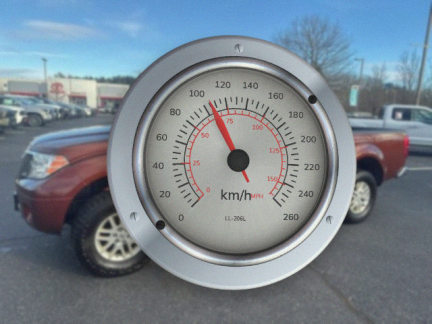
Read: 105,km/h
